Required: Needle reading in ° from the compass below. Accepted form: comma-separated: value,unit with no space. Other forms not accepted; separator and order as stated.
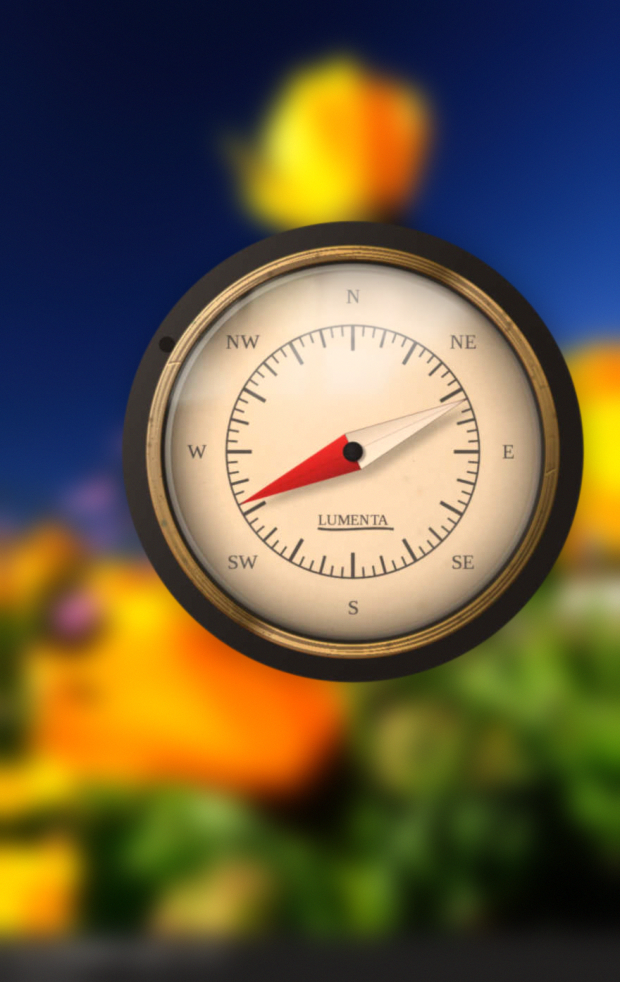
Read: 245,°
